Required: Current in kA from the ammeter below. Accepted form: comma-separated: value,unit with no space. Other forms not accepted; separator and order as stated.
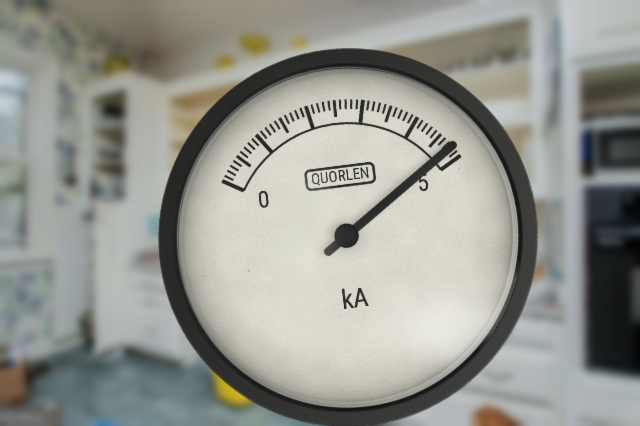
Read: 4.8,kA
